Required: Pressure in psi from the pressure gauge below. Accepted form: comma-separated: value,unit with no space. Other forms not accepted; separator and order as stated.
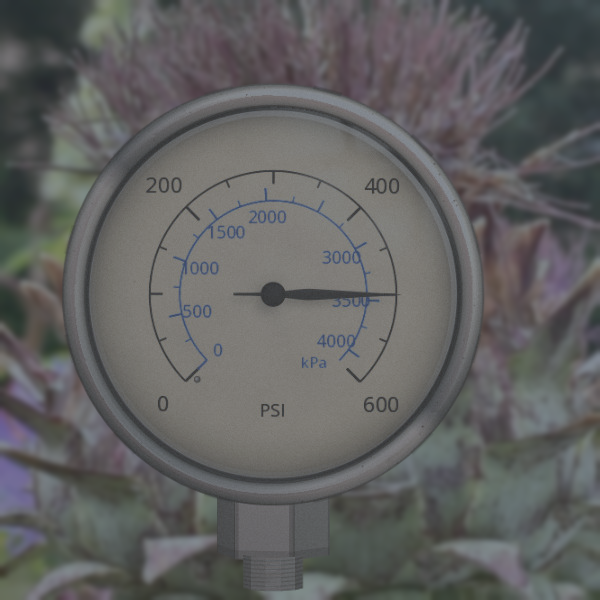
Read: 500,psi
